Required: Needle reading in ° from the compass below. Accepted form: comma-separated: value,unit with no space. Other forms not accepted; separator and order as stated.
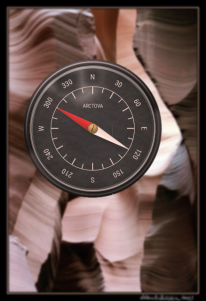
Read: 300,°
